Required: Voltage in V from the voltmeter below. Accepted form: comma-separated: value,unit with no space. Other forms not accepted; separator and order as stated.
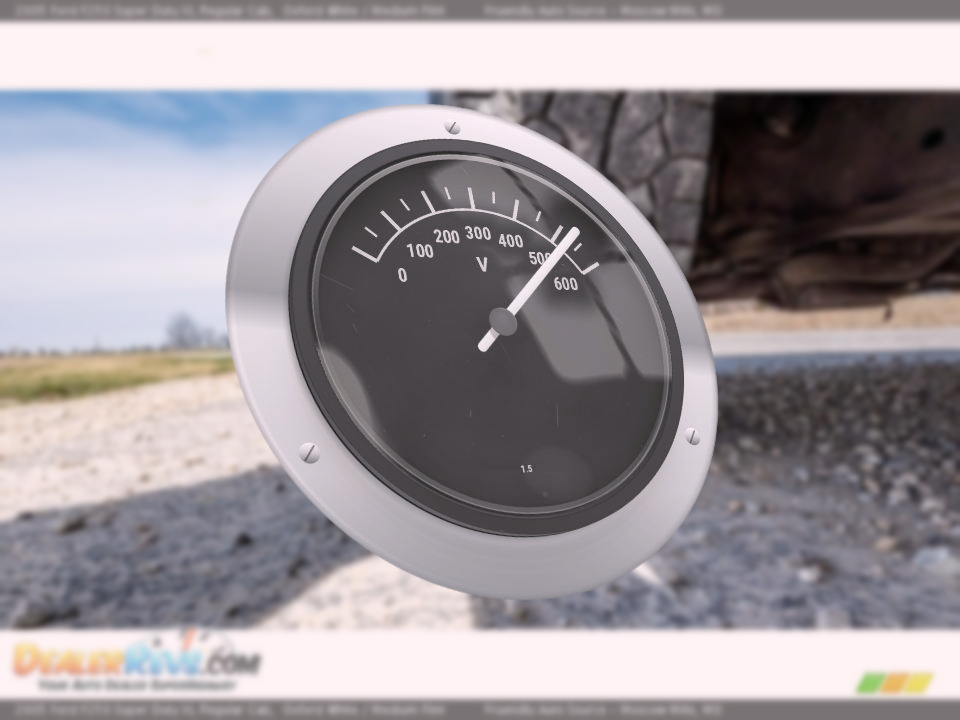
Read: 525,V
